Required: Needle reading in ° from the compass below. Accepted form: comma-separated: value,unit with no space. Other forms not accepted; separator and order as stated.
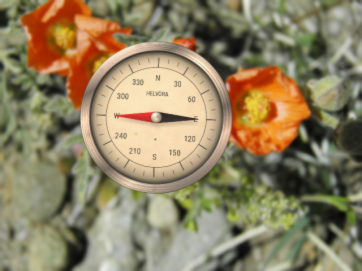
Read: 270,°
